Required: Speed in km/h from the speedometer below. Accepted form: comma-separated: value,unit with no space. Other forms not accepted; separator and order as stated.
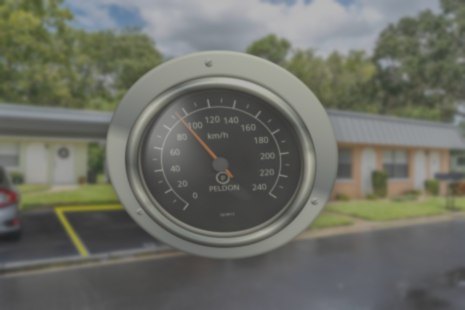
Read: 95,km/h
